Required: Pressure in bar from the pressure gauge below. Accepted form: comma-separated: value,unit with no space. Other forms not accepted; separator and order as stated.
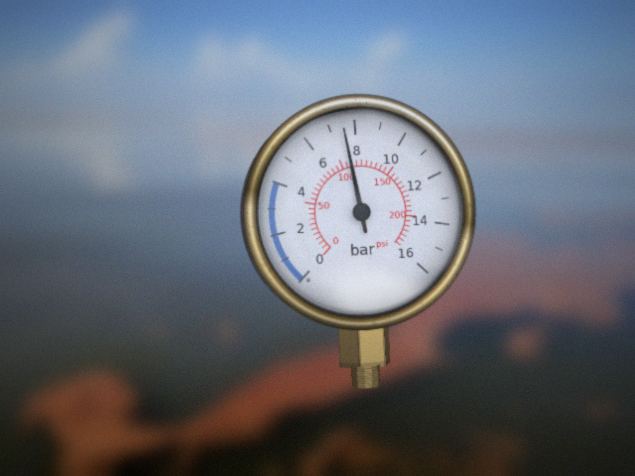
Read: 7.5,bar
